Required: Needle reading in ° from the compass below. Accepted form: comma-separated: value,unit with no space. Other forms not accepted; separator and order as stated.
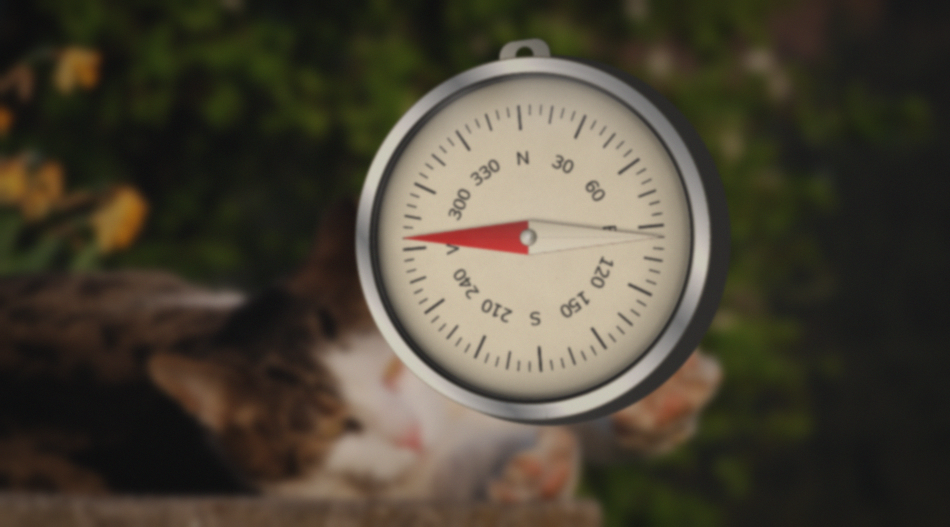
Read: 275,°
